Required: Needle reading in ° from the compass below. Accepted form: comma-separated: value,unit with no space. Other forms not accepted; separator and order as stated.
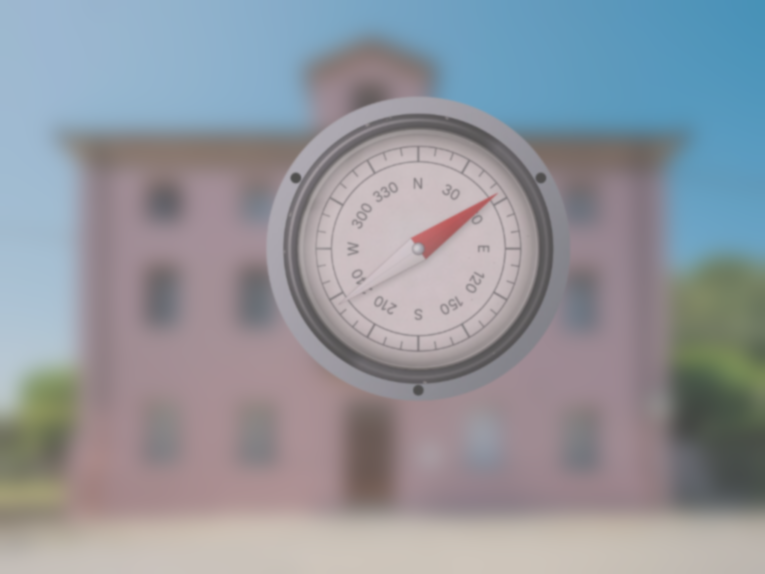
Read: 55,°
